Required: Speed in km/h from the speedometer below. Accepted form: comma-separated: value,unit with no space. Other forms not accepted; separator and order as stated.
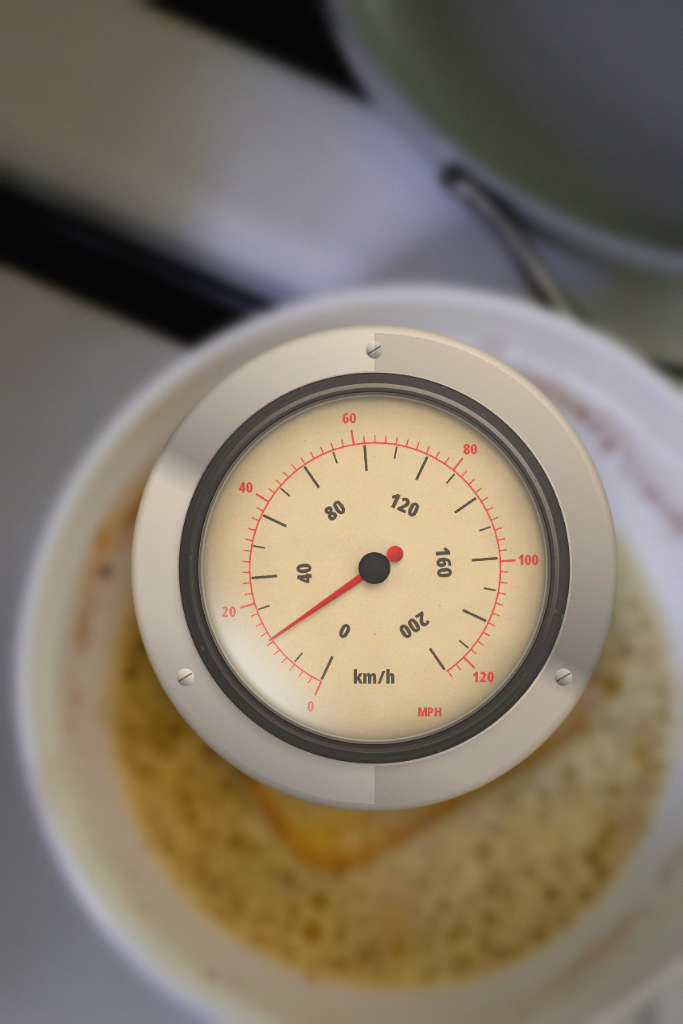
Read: 20,km/h
